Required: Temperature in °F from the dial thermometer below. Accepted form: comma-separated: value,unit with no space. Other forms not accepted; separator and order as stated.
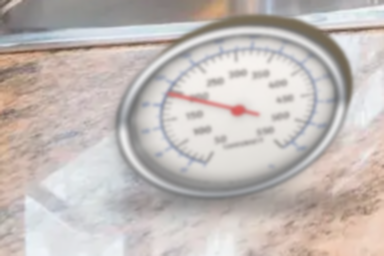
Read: 200,°F
